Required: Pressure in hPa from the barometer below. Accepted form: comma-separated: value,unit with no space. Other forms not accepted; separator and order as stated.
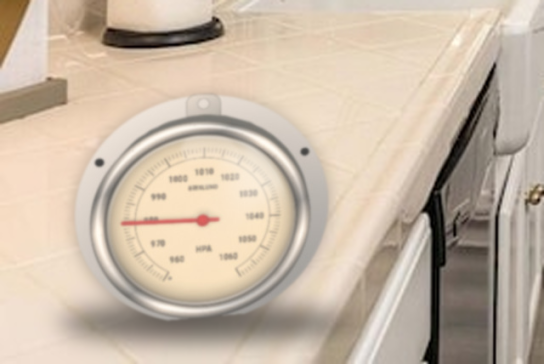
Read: 980,hPa
